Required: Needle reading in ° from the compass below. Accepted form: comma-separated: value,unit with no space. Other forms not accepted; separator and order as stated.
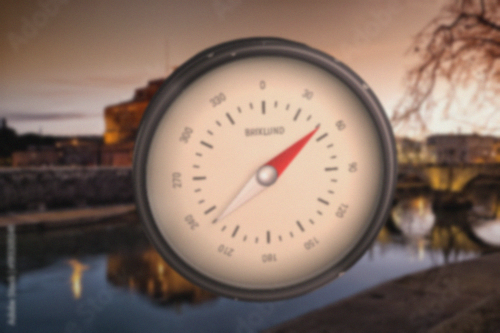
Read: 50,°
